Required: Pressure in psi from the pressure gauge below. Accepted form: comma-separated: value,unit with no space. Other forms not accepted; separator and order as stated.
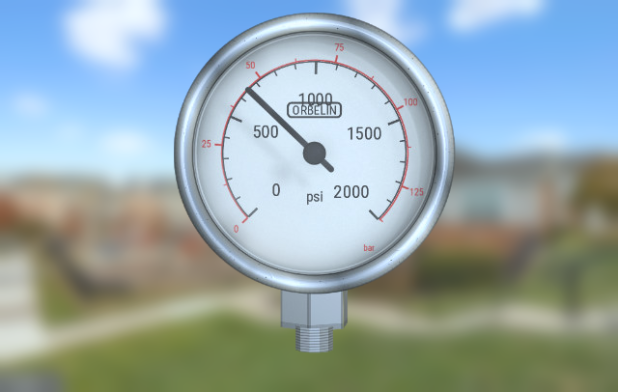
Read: 650,psi
